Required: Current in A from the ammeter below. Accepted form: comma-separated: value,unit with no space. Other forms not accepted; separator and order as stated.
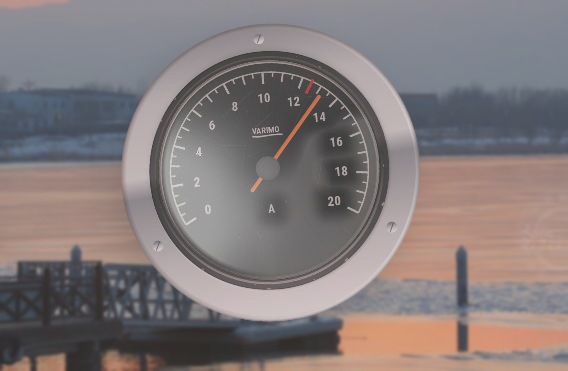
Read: 13.25,A
